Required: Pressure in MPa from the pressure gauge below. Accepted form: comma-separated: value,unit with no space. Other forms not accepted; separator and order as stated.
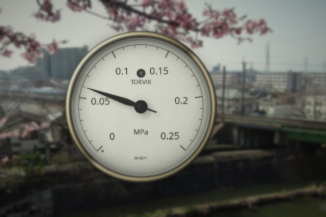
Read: 0.06,MPa
